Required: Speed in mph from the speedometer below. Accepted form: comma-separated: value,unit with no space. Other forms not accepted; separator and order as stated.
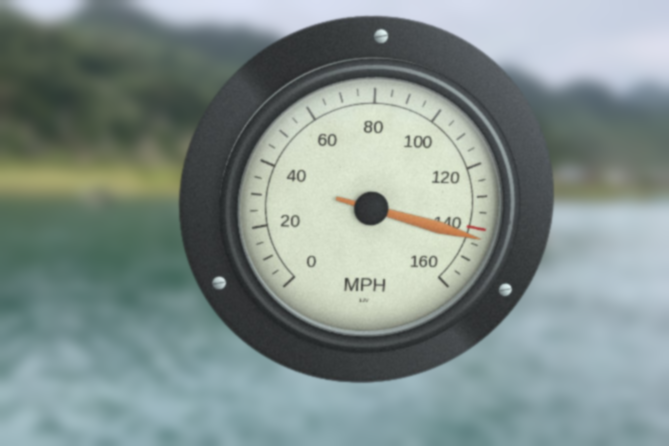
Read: 142.5,mph
